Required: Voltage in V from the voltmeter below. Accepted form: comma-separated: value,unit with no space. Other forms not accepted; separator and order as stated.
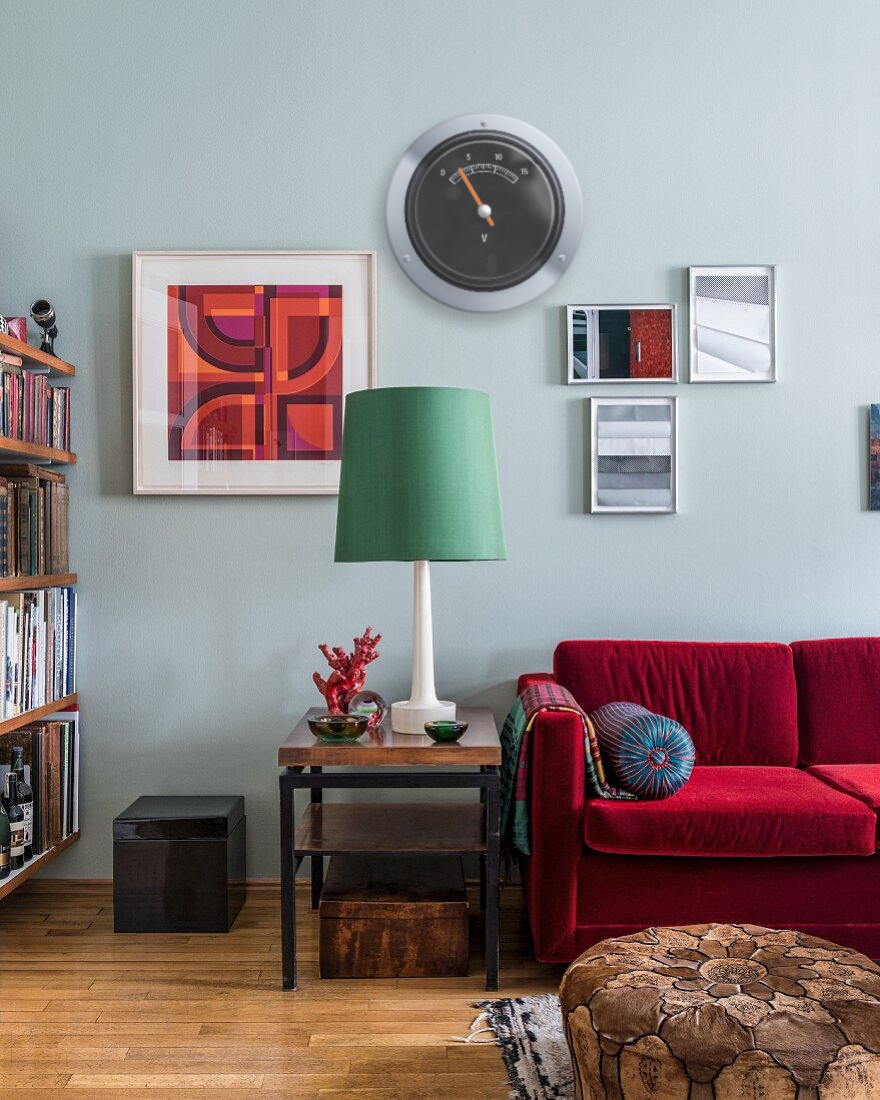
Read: 2.5,V
